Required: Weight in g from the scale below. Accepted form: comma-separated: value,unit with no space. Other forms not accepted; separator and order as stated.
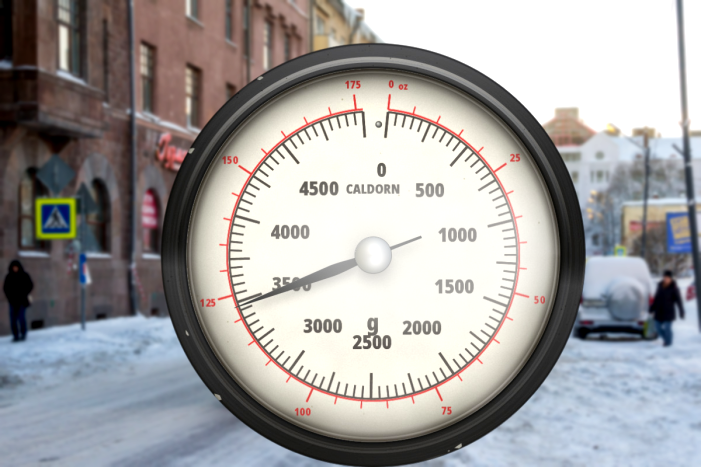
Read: 3475,g
